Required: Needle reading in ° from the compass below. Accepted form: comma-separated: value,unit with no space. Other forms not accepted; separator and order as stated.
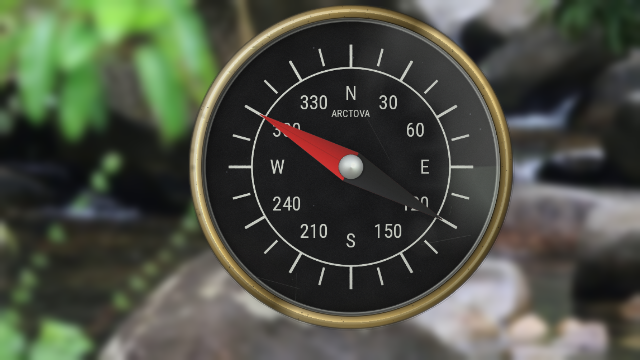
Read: 300,°
